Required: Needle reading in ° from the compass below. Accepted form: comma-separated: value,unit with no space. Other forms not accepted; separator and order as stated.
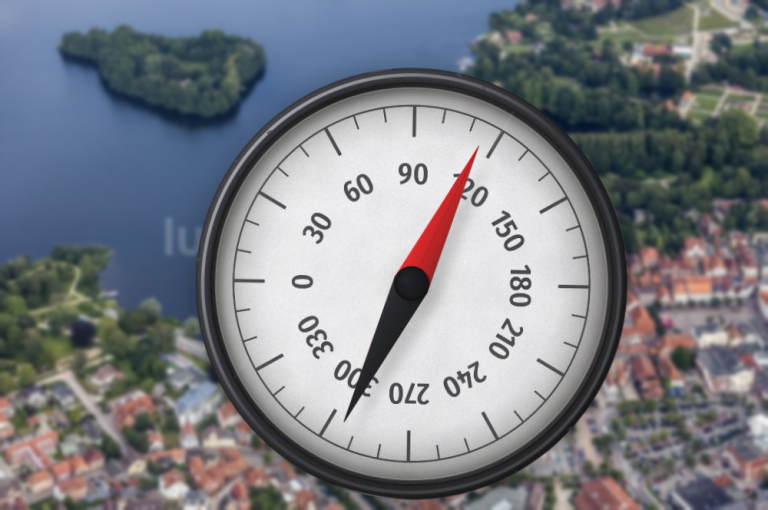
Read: 115,°
